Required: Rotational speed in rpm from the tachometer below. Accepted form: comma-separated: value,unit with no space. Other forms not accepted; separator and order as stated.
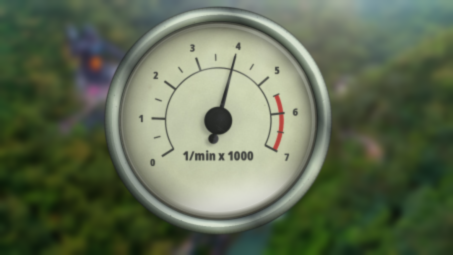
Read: 4000,rpm
